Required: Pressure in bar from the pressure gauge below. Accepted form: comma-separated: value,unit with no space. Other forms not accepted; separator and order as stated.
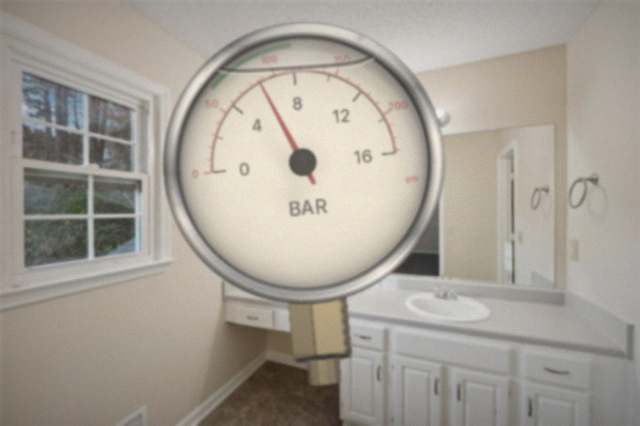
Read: 6,bar
